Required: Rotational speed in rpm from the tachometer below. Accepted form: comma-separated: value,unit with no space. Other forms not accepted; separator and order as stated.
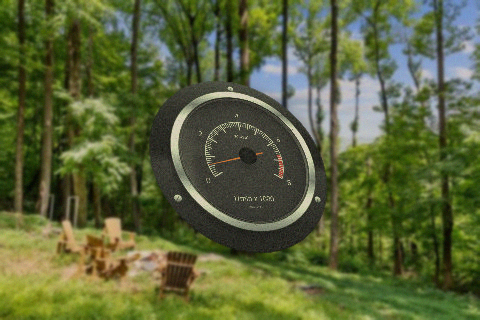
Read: 500,rpm
